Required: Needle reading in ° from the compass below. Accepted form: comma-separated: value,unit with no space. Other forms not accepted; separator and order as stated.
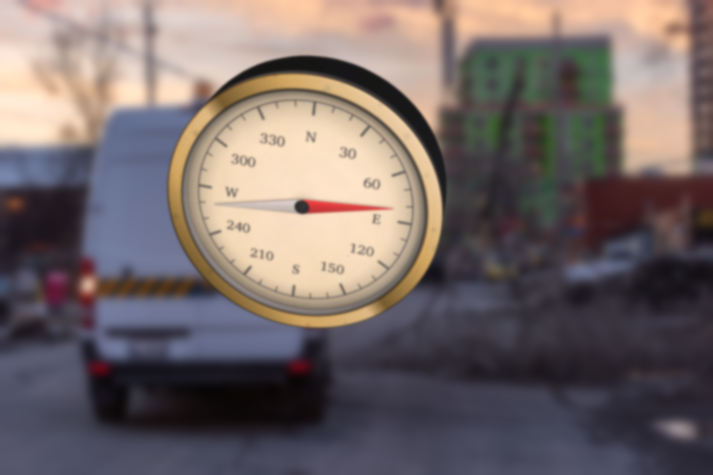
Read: 80,°
